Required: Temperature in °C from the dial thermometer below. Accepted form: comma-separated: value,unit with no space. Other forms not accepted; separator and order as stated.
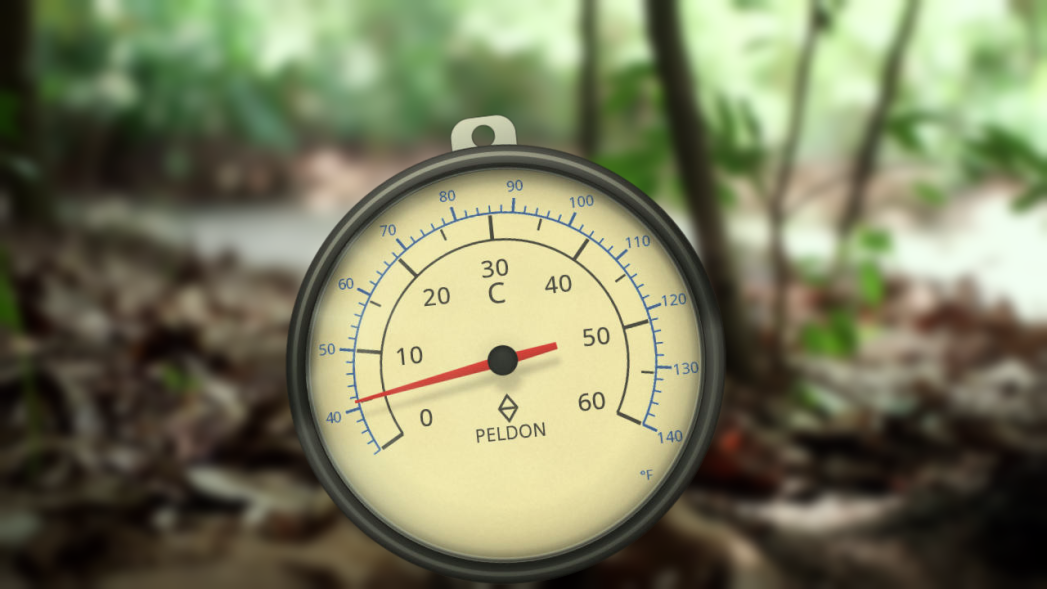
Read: 5,°C
